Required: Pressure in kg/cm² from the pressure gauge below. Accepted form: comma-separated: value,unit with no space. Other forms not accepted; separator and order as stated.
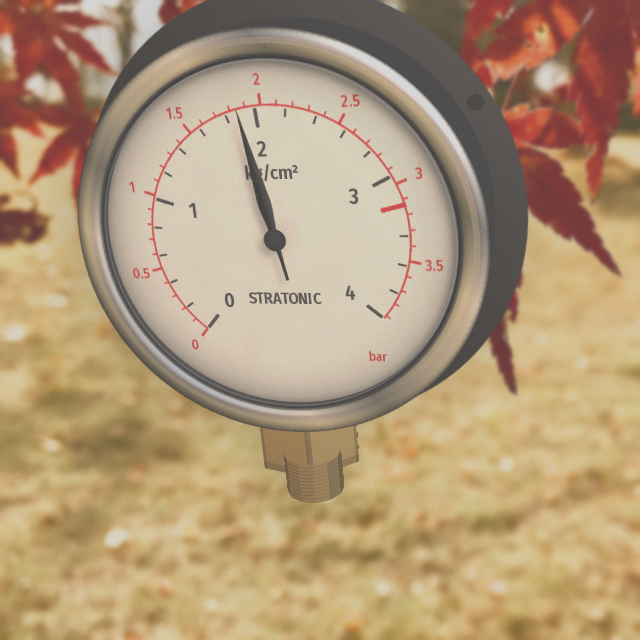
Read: 1.9,kg/cm²
